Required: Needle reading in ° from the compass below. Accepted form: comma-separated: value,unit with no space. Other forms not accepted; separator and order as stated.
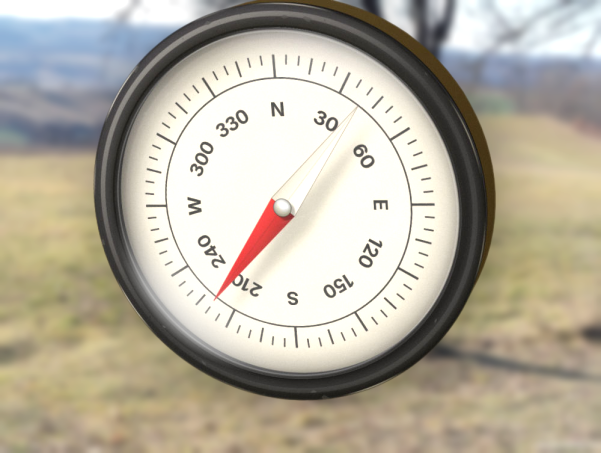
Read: 220,°
